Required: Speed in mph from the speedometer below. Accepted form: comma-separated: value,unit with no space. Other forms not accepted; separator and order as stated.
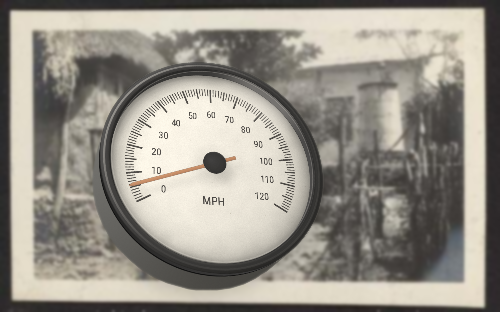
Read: 5,mph
